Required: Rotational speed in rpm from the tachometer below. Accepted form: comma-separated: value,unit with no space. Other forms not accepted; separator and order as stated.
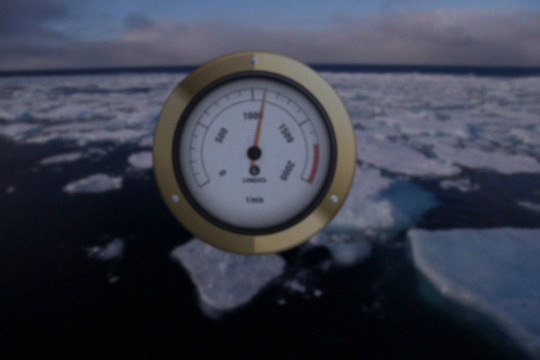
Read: 1100,rpm
